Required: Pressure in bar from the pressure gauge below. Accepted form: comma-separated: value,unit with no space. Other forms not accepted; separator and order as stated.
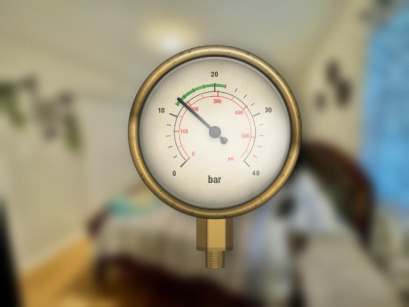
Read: 13,bar
